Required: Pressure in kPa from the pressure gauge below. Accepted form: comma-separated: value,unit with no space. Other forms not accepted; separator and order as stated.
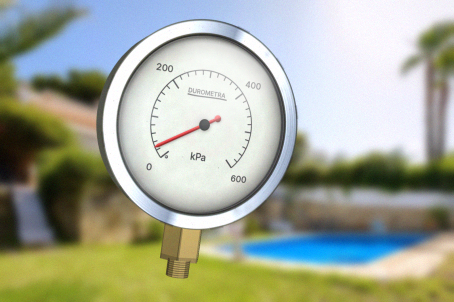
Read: 30,kPa
